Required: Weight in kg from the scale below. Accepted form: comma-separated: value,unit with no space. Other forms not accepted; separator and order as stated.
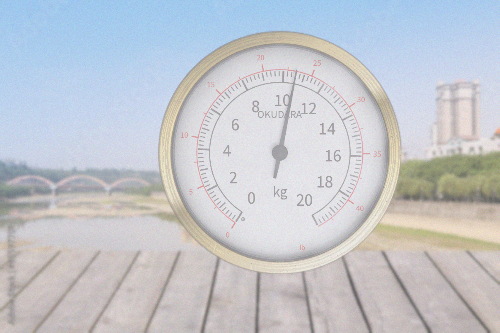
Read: 10.6,kg
